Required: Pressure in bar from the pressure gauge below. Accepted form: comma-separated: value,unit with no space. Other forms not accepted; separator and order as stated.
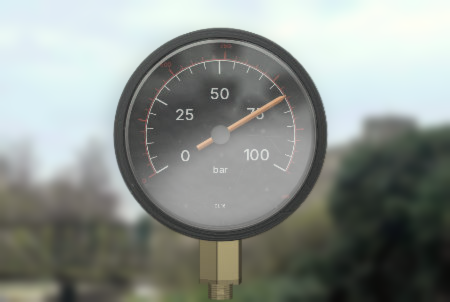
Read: 75,bar
